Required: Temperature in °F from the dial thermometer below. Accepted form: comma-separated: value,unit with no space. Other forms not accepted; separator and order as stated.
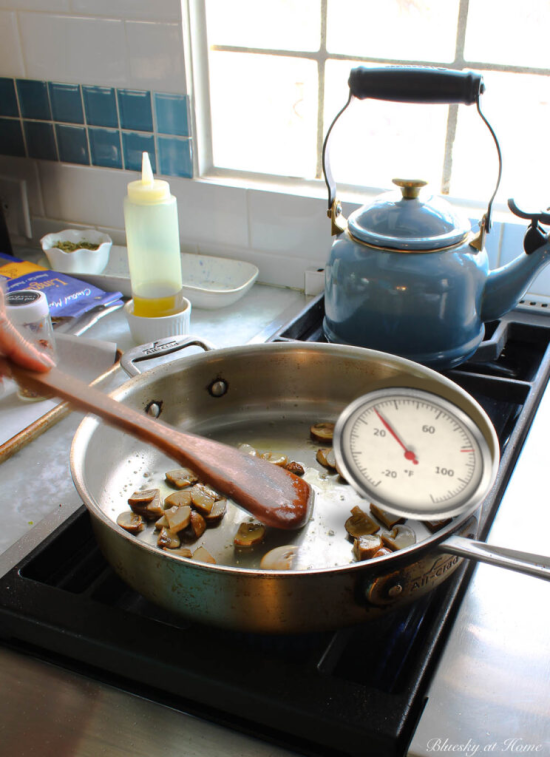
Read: 30,°F
